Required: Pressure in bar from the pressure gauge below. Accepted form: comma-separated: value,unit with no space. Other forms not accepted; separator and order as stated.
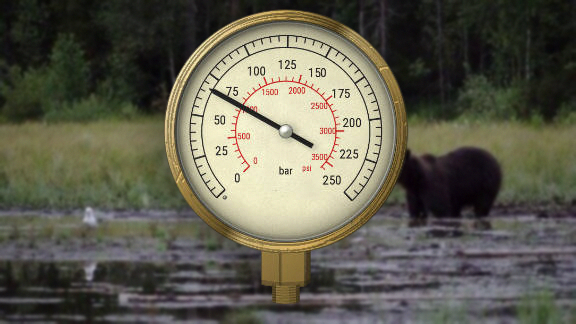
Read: 67.5,bar
